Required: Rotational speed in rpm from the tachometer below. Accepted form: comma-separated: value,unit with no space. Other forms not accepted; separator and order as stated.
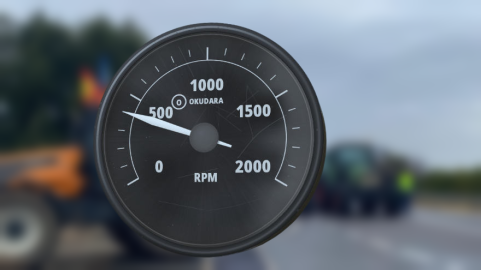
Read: 400,rpm
